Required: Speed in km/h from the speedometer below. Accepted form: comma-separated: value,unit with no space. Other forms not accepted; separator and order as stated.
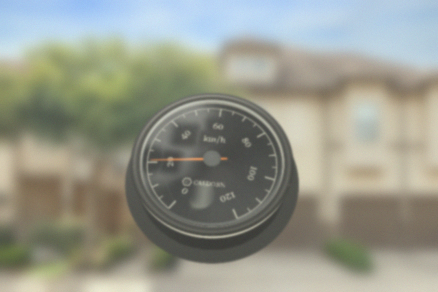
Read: 20,km/h
